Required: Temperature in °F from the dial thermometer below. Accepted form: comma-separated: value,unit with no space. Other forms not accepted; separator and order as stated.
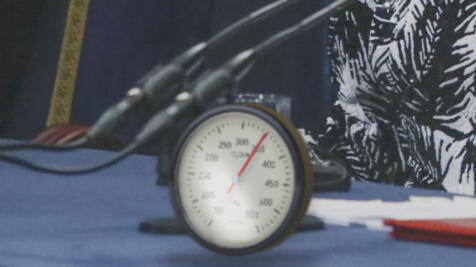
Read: 350,°F
